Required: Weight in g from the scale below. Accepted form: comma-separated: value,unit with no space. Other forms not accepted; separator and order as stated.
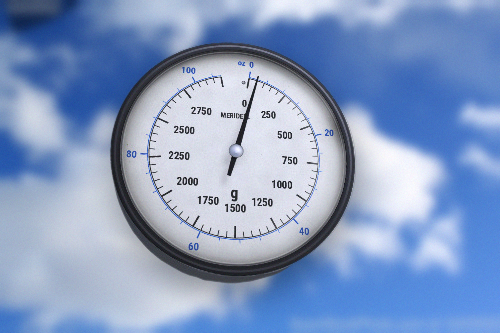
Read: 50,g
